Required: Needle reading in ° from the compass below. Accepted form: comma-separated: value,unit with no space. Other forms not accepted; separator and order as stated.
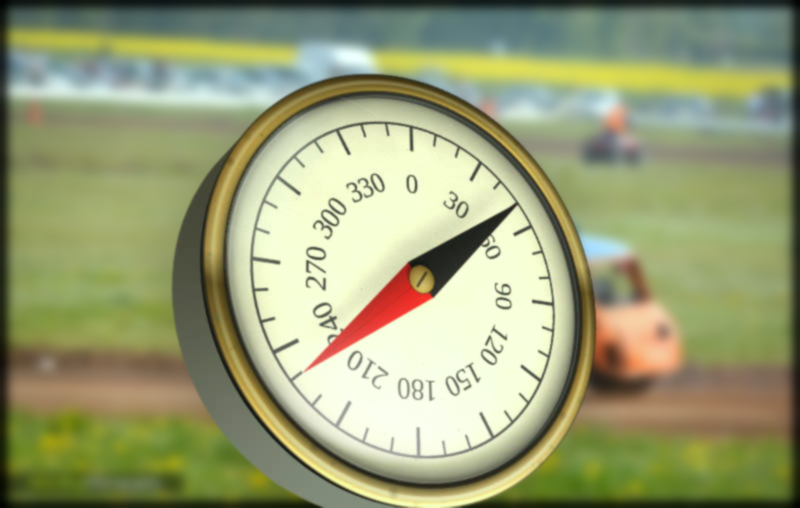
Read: 230,°
